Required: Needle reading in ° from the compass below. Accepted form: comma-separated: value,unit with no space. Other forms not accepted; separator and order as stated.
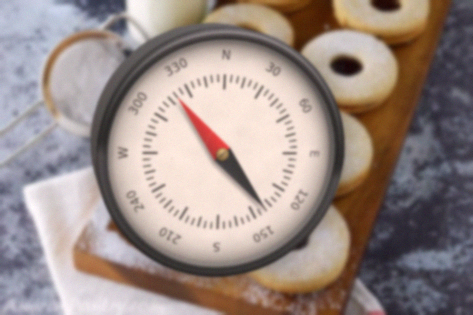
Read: 320,°
